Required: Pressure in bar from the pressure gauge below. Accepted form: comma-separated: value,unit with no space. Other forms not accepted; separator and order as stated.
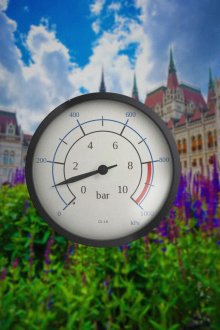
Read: 1,bar
